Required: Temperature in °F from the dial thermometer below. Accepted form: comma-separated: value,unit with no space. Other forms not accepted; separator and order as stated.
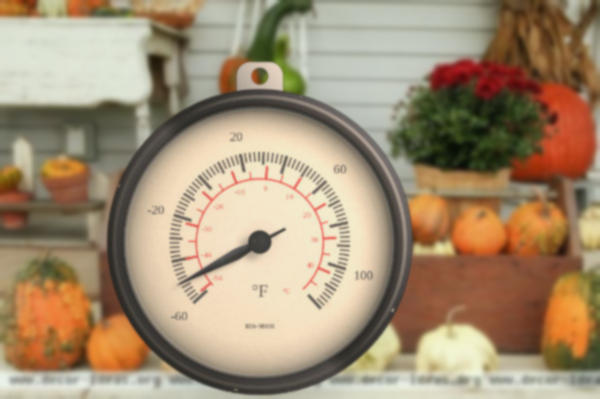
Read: -50,°F
